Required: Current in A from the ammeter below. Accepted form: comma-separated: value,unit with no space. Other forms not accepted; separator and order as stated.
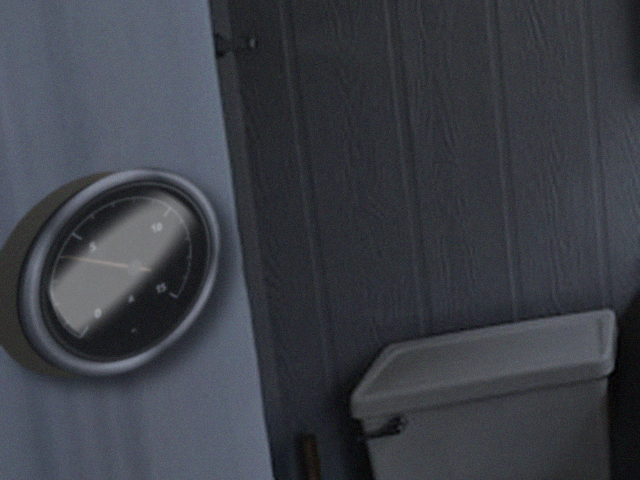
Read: 4,A
